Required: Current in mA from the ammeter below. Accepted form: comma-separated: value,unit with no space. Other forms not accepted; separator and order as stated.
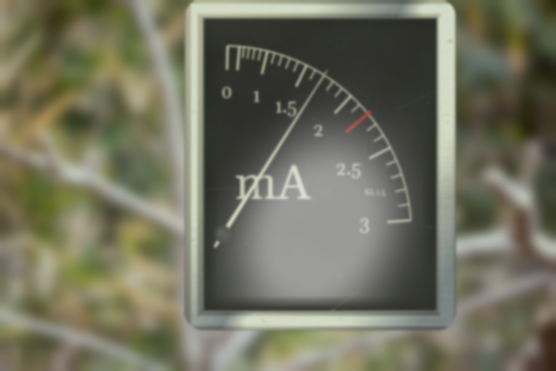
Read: 1.7,mA
